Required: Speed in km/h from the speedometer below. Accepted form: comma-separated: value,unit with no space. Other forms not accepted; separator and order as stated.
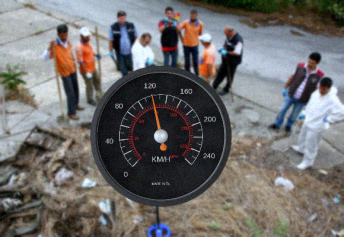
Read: 120,km/h
